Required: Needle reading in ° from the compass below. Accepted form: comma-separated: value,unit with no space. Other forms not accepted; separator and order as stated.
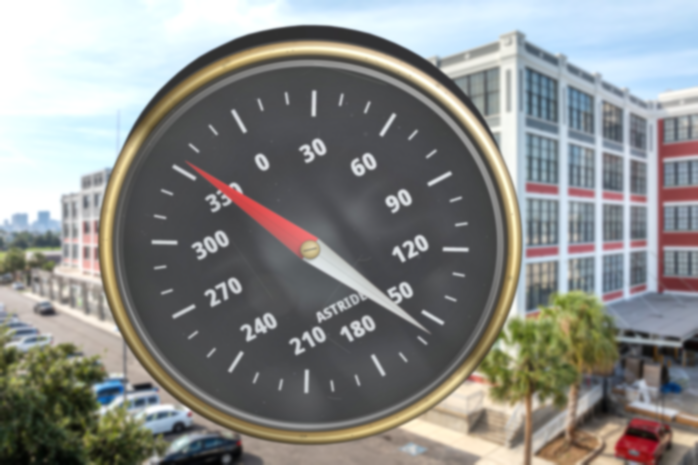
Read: 335,°
